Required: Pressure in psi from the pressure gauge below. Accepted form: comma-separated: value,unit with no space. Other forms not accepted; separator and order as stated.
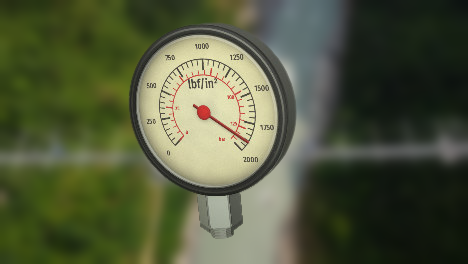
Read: 1900,psi
